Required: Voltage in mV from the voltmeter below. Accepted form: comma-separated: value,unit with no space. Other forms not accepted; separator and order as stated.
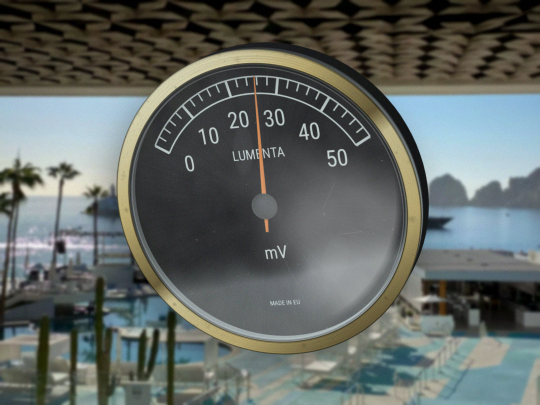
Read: 26,mV
